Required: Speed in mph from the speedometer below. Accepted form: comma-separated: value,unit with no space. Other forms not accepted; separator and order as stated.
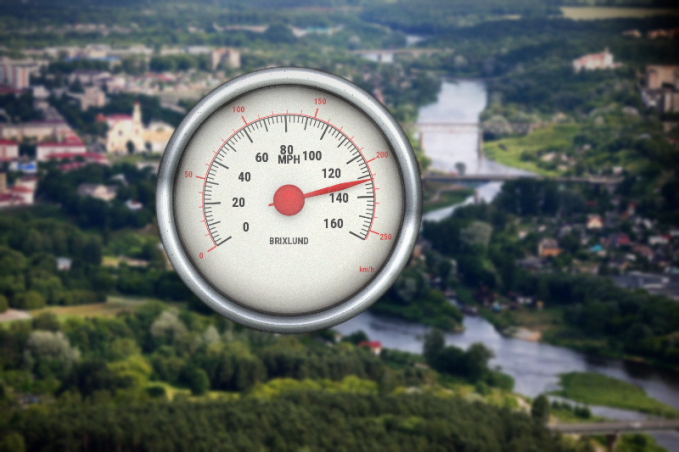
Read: 132,mph
